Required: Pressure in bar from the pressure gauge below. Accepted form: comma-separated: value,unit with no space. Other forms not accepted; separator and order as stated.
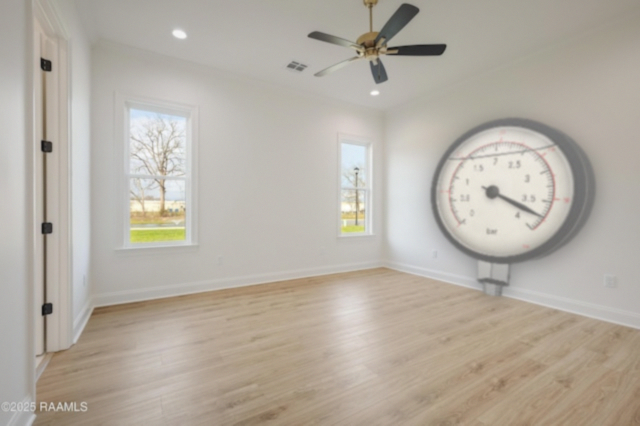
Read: 3.75,bar
